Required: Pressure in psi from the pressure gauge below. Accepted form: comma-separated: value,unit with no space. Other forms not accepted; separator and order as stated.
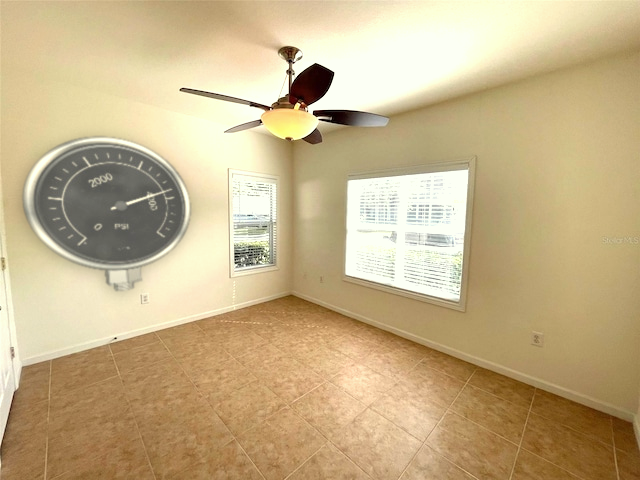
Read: 3800,psi
